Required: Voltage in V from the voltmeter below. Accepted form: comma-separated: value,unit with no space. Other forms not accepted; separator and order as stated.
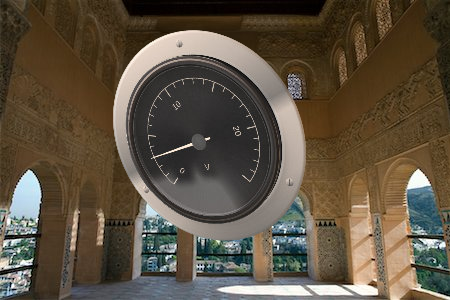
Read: 3,V
